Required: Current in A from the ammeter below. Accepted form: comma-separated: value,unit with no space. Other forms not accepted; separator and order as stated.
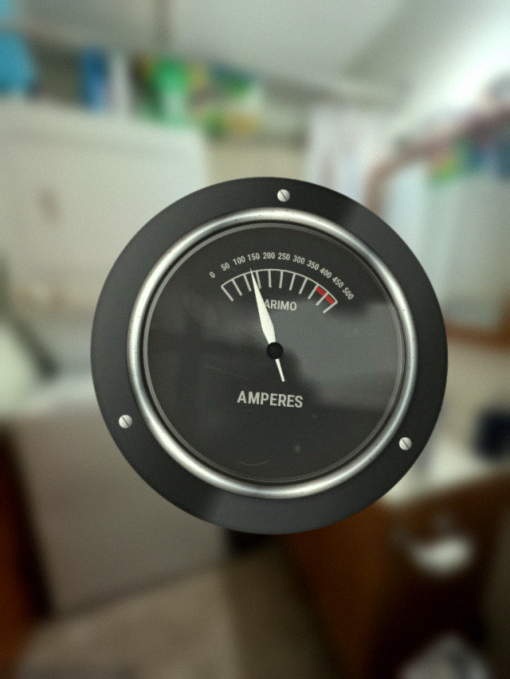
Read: 125,A
